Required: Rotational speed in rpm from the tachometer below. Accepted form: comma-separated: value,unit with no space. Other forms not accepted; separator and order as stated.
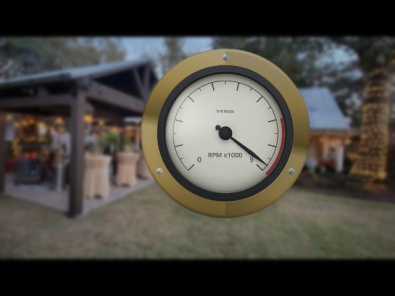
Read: 8750,rpm
